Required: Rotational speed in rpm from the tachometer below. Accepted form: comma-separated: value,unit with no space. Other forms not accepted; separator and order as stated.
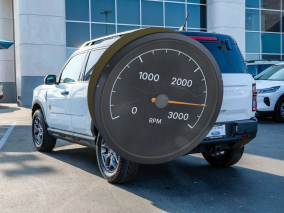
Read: 2600,rpm
